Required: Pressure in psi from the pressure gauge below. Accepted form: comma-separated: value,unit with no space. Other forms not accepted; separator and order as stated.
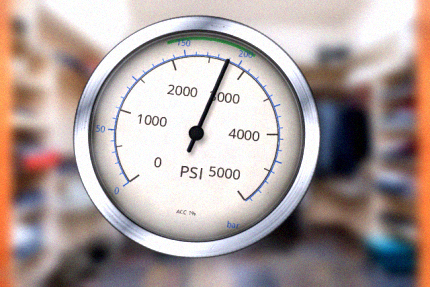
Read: 2750,psi
